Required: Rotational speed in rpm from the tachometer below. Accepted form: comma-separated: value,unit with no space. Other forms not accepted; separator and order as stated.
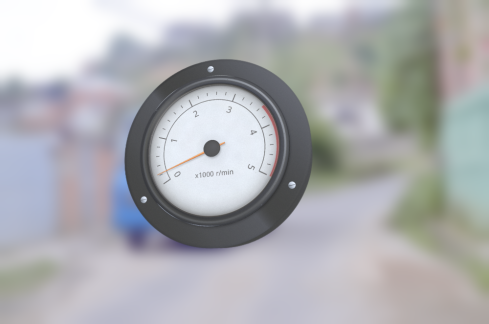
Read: 200,rpm
